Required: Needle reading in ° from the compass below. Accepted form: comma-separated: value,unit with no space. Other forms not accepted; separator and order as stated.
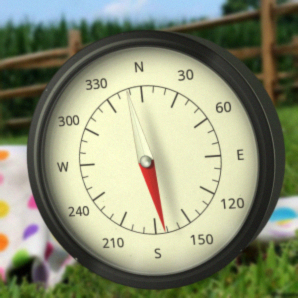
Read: 170,°
